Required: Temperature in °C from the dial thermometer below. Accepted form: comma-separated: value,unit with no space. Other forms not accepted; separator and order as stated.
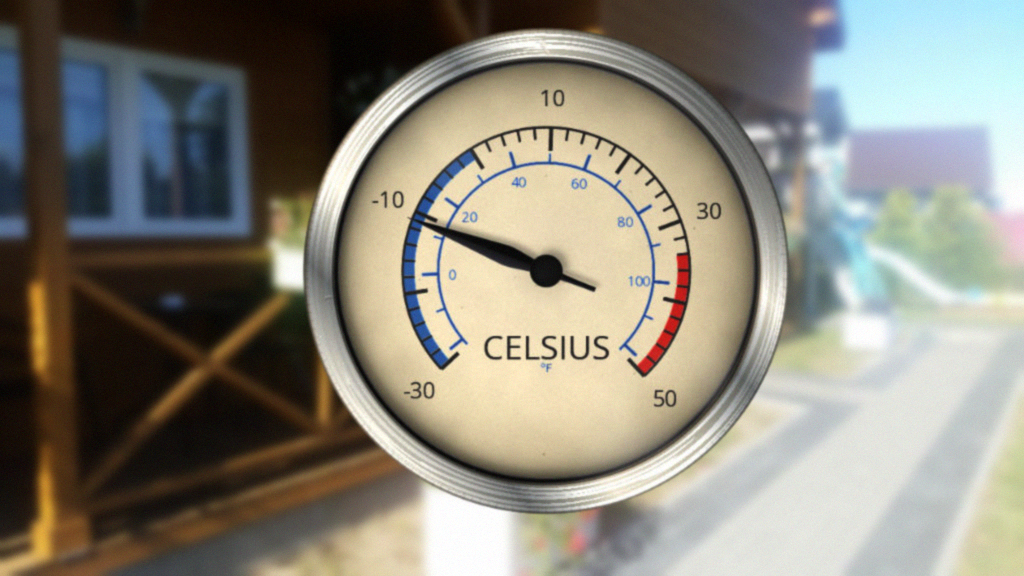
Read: -11,°C
